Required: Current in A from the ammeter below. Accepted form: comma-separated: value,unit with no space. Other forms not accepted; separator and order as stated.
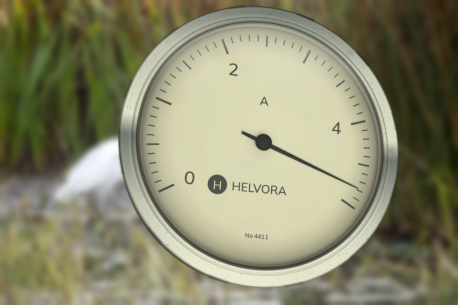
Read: 4.8,A
